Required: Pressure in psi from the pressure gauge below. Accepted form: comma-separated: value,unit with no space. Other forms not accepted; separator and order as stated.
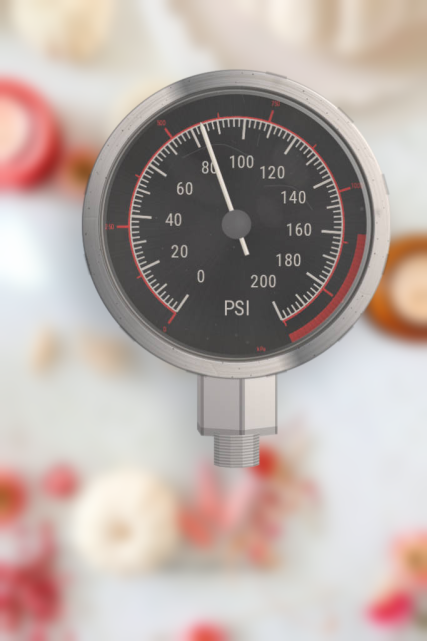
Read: 84,psi
